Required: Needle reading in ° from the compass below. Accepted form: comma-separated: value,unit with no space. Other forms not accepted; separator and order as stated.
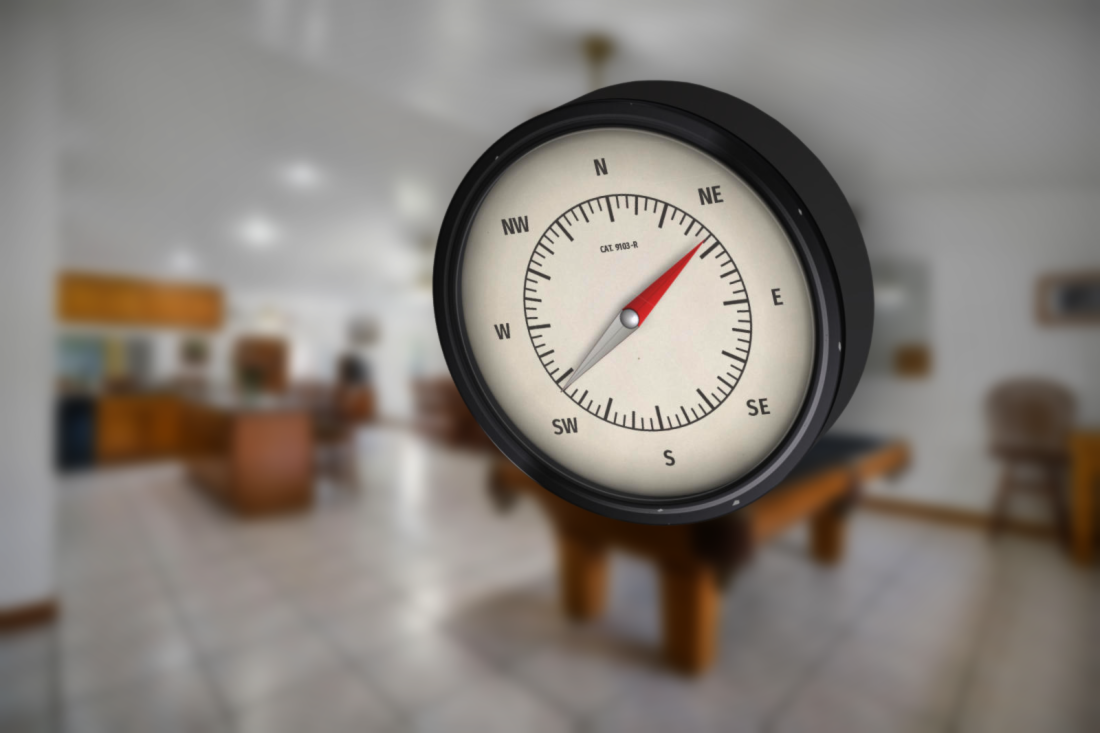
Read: 55,°
